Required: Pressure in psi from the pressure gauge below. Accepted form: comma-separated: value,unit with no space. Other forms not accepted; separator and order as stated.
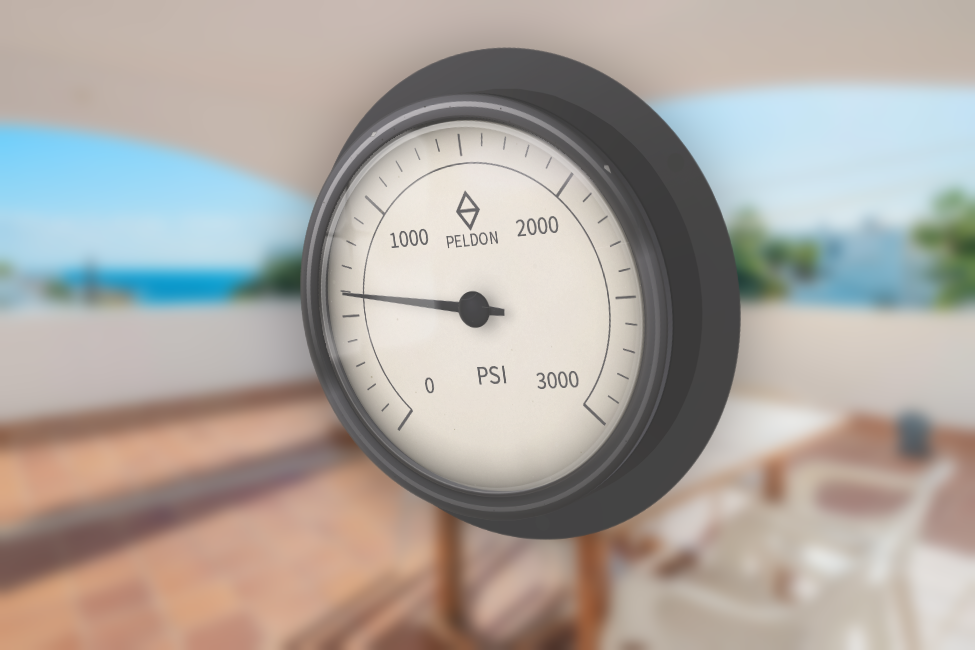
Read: 600,psi
